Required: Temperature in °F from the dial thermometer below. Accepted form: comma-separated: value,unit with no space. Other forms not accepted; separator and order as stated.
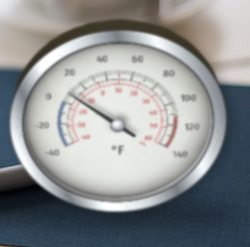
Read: 10,°F
